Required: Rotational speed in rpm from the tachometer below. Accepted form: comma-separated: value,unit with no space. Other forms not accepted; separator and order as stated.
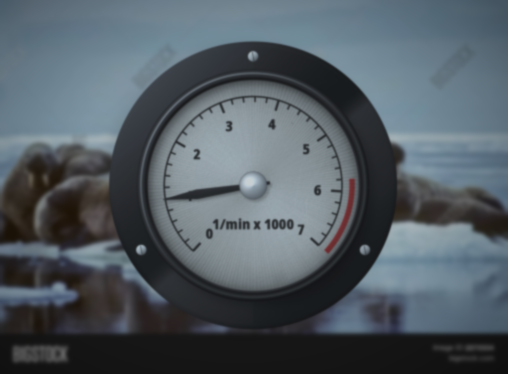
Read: 1000,rpm
